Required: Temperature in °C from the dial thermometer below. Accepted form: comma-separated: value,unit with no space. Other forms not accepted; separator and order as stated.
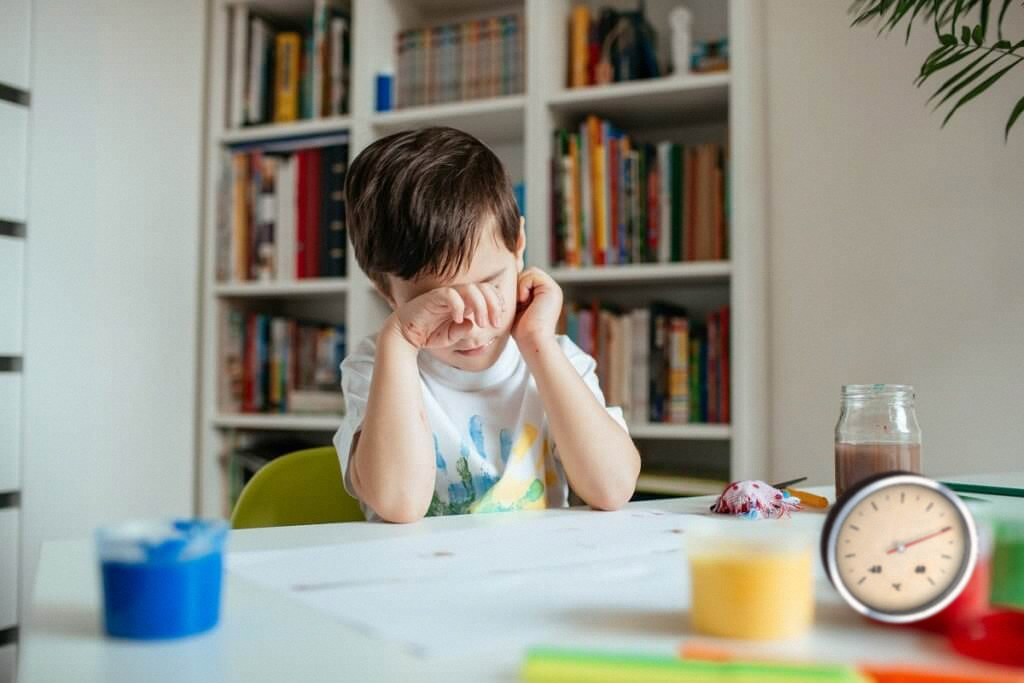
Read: 20,°C
